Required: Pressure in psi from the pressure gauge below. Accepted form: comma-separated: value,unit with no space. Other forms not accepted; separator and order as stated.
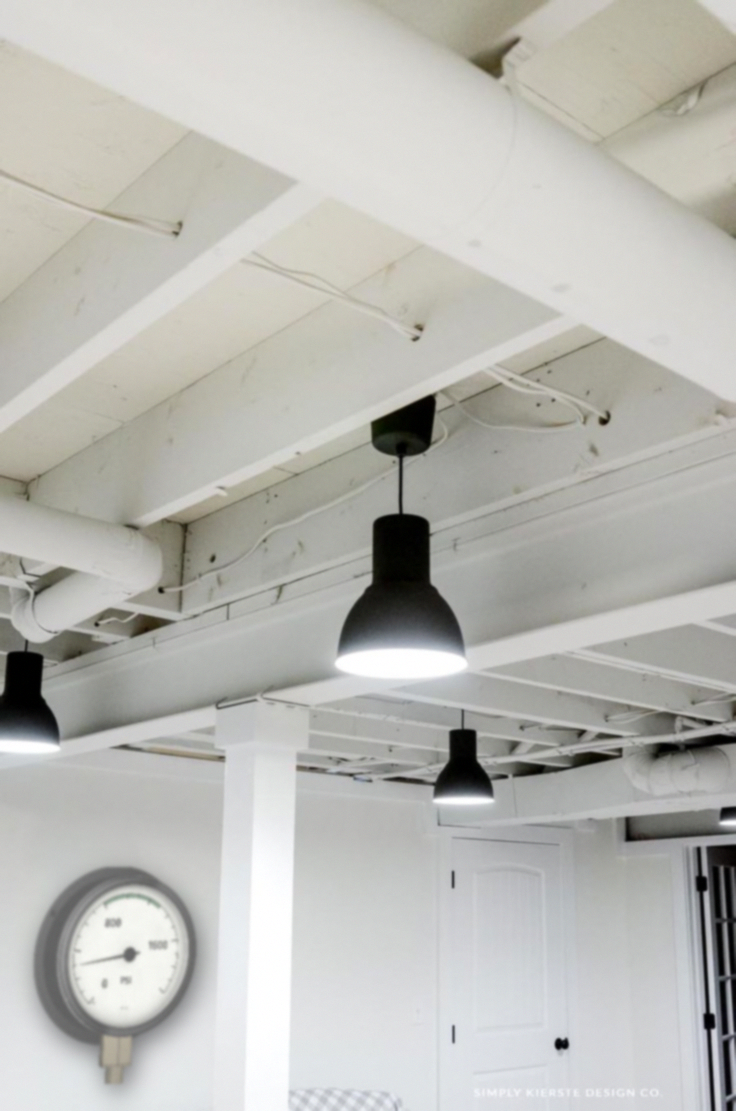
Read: 300,psi
